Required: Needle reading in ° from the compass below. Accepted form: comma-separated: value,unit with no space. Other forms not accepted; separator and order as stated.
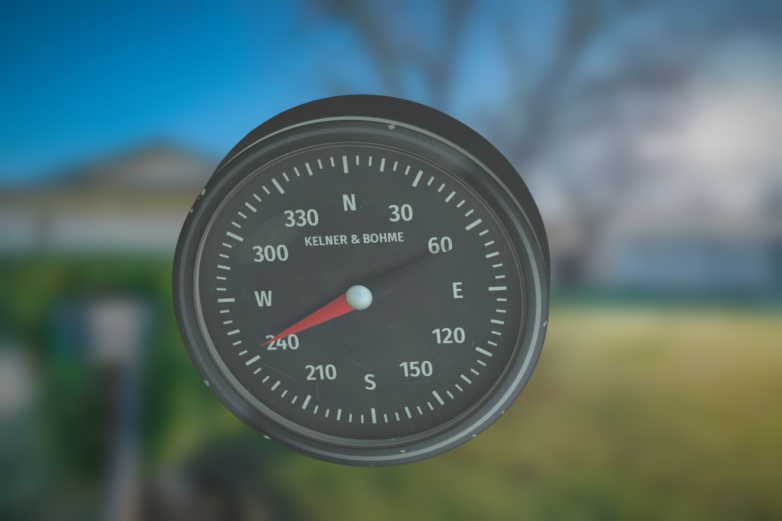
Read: 245,°
